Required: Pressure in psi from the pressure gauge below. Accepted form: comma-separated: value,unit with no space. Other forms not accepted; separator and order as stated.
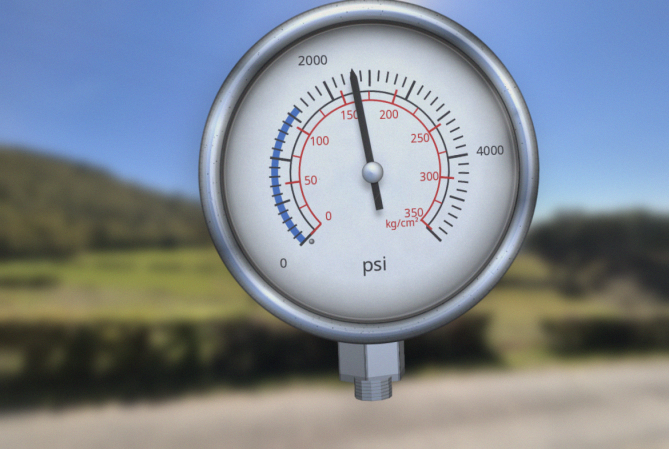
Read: 2300,psi
